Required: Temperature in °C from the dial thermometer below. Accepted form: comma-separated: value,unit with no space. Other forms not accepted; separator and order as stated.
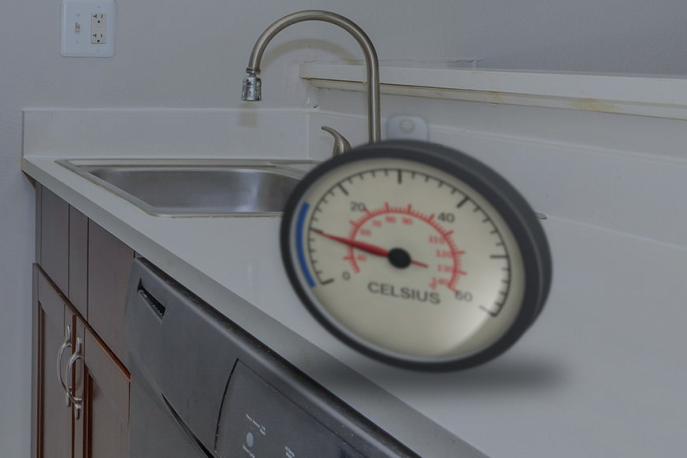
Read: 10,°C
